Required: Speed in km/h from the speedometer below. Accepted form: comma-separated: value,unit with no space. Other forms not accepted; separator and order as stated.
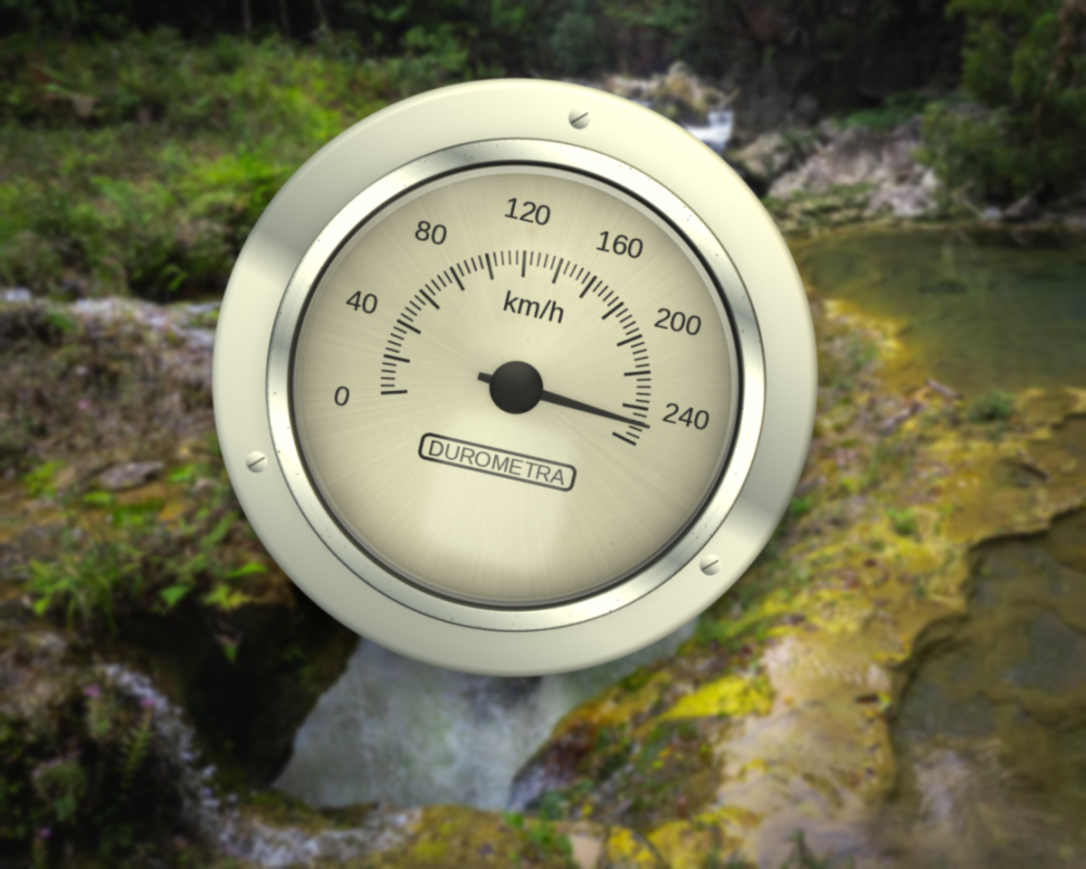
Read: 248,km/h
